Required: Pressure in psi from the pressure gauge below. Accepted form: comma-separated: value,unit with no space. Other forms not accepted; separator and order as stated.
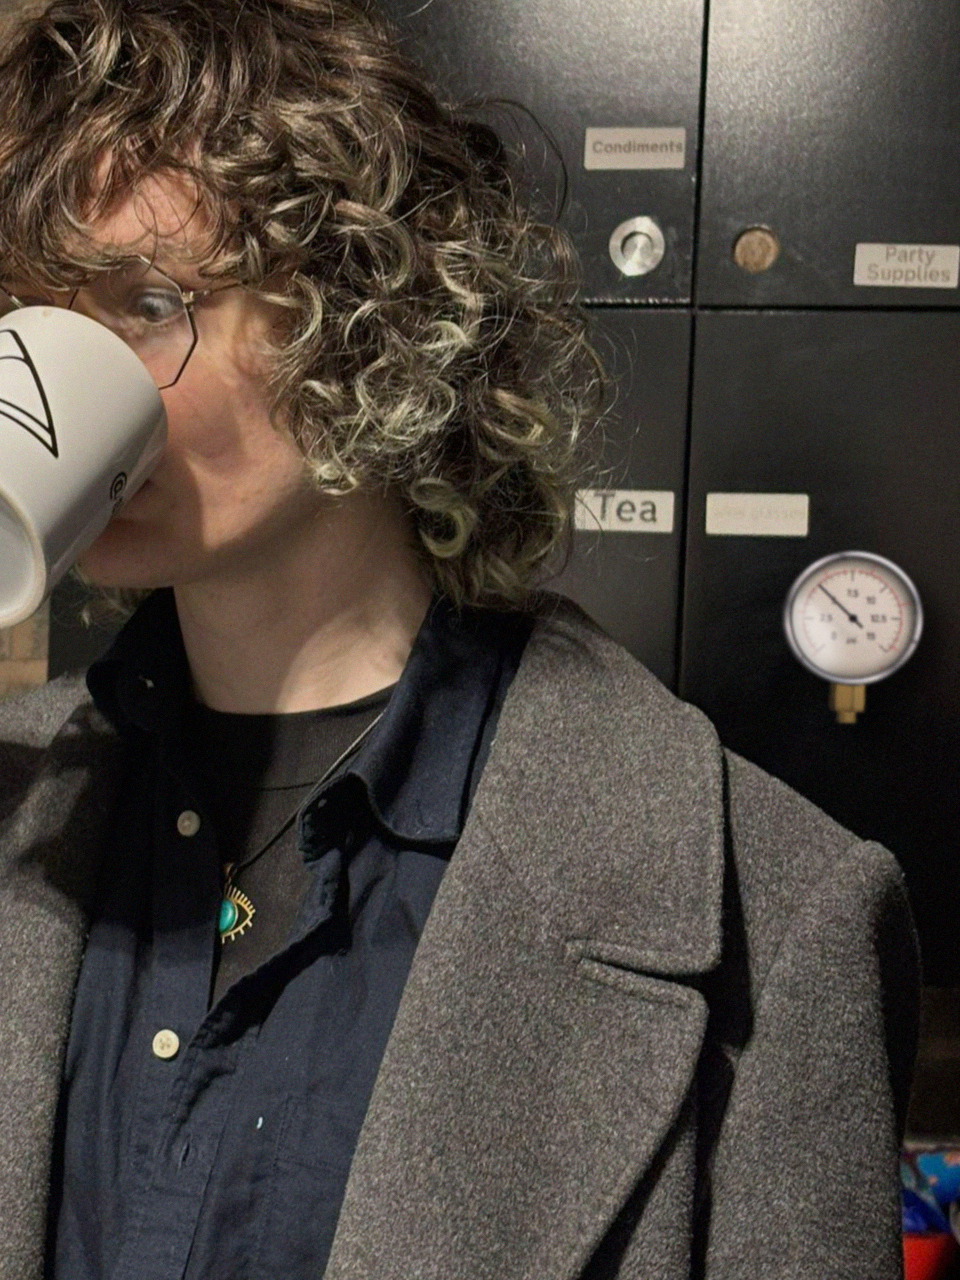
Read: 5,psi
